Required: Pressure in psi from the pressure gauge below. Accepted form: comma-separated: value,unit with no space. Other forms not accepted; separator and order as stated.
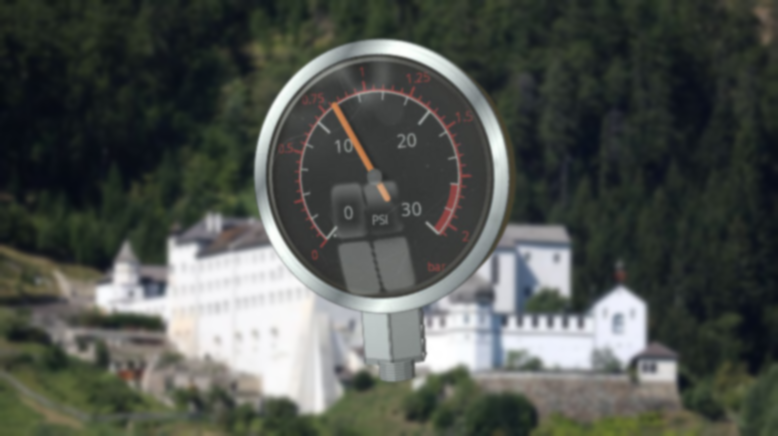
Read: 12,psi
